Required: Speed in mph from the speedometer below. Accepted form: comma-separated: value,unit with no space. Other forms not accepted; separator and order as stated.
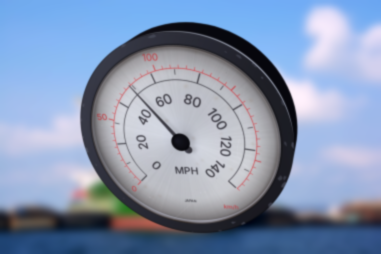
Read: 50,mph
